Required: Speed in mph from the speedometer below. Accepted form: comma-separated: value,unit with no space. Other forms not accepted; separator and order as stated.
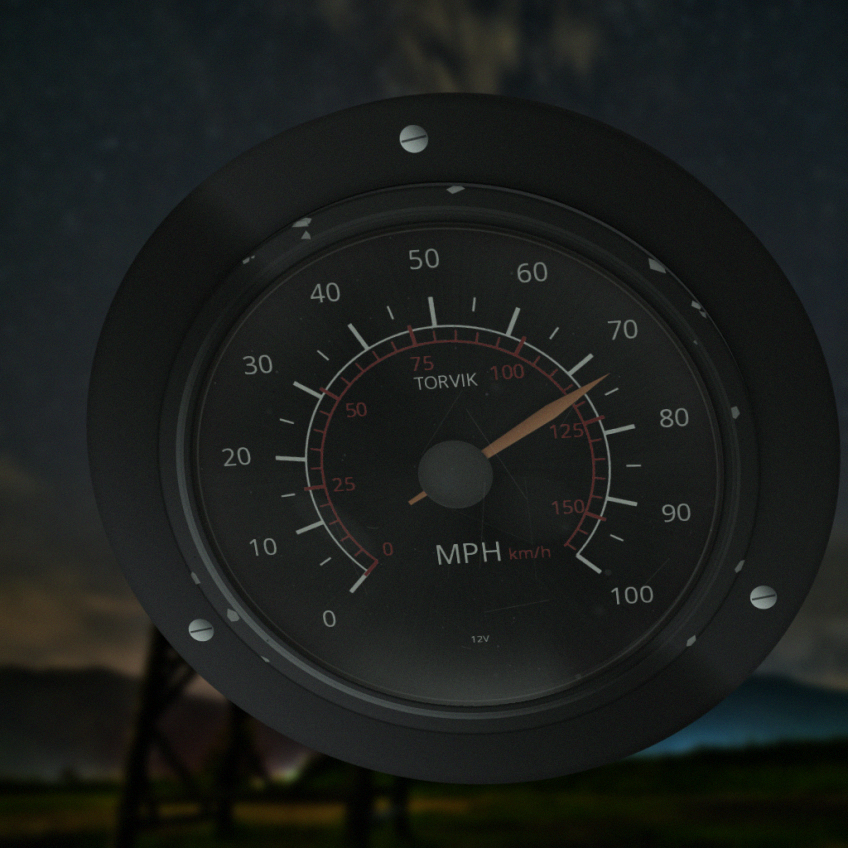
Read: 72.5,mph
